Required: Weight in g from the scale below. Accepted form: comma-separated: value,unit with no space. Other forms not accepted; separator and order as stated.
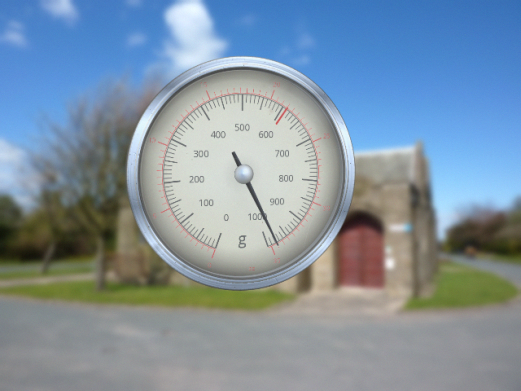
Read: 980,g
